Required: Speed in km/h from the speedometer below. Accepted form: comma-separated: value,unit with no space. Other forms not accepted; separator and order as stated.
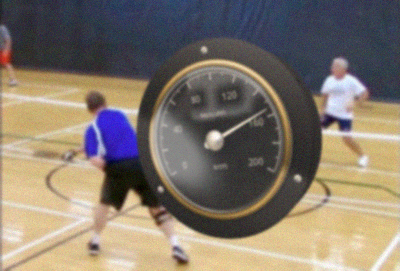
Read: 155,km/h
